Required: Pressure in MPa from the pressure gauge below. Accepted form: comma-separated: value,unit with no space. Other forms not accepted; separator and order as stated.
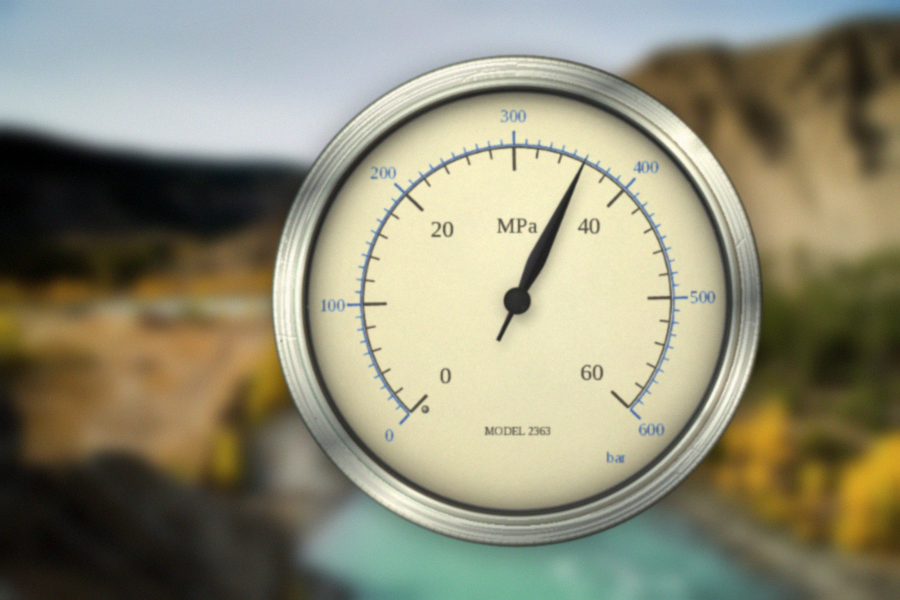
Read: 36,MPa
